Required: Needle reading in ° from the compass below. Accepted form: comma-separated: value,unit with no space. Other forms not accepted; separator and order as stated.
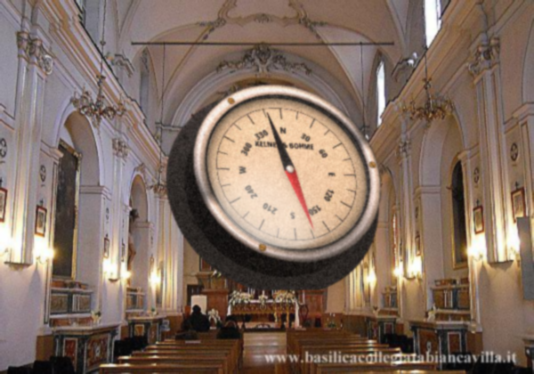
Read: 165,°
